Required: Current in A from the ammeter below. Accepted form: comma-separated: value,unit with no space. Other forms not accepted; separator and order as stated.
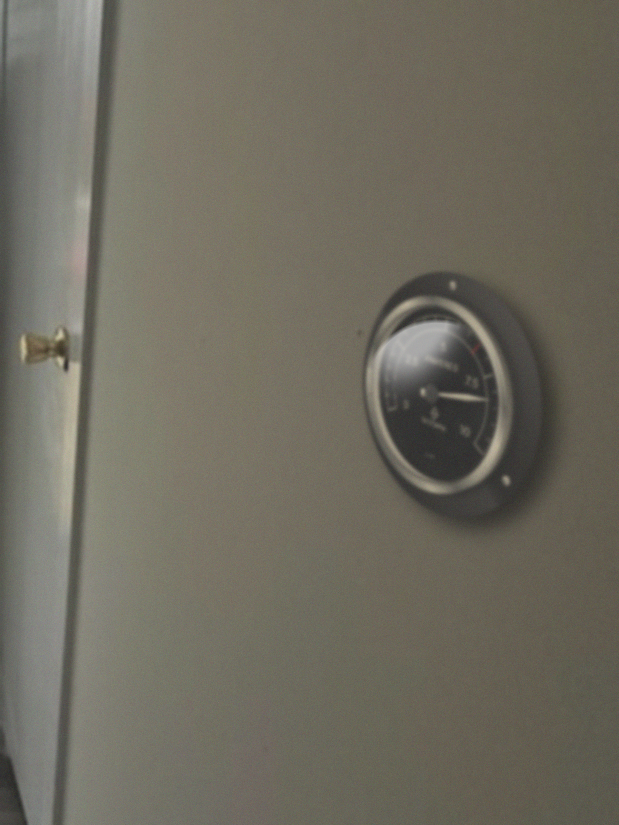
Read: 8.25,A
